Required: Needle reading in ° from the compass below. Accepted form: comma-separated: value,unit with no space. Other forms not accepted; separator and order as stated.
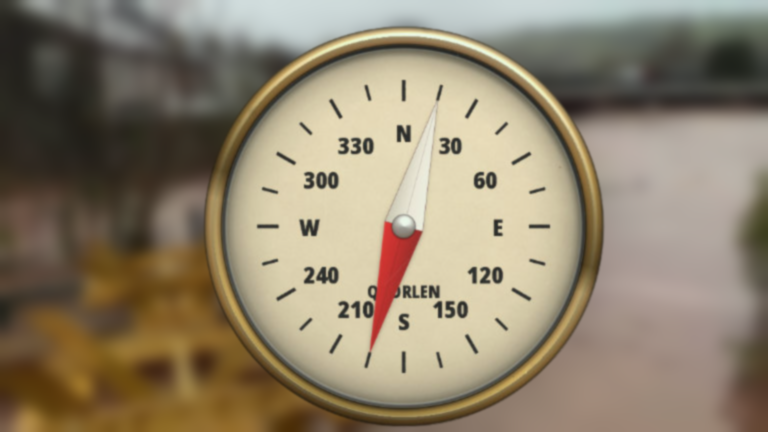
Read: 195,°
